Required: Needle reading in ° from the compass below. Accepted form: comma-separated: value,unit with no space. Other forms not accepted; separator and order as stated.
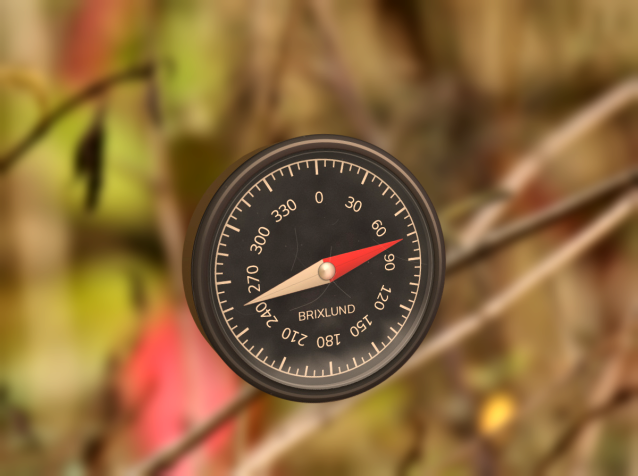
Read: 75,°
